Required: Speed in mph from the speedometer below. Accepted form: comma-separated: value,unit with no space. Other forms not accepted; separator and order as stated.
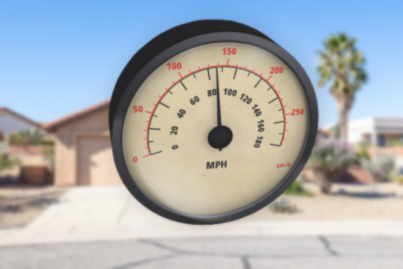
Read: 85,mph
